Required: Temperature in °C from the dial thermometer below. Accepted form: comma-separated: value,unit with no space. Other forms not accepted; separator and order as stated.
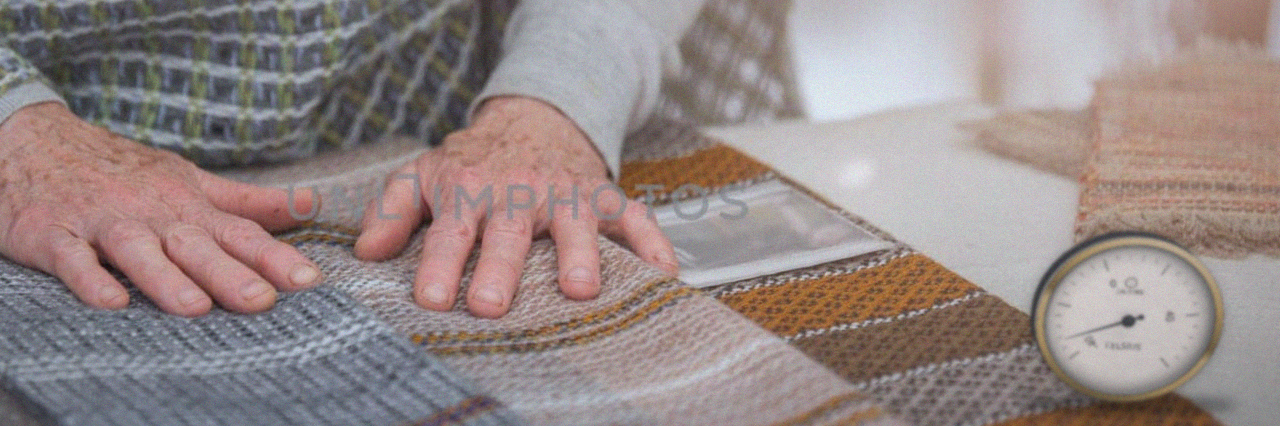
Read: -32,°C
